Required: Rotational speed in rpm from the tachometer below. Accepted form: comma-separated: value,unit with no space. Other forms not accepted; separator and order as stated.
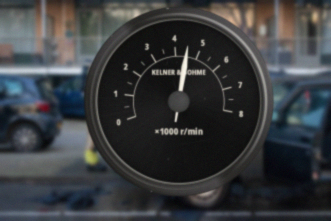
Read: 4500,rpm
